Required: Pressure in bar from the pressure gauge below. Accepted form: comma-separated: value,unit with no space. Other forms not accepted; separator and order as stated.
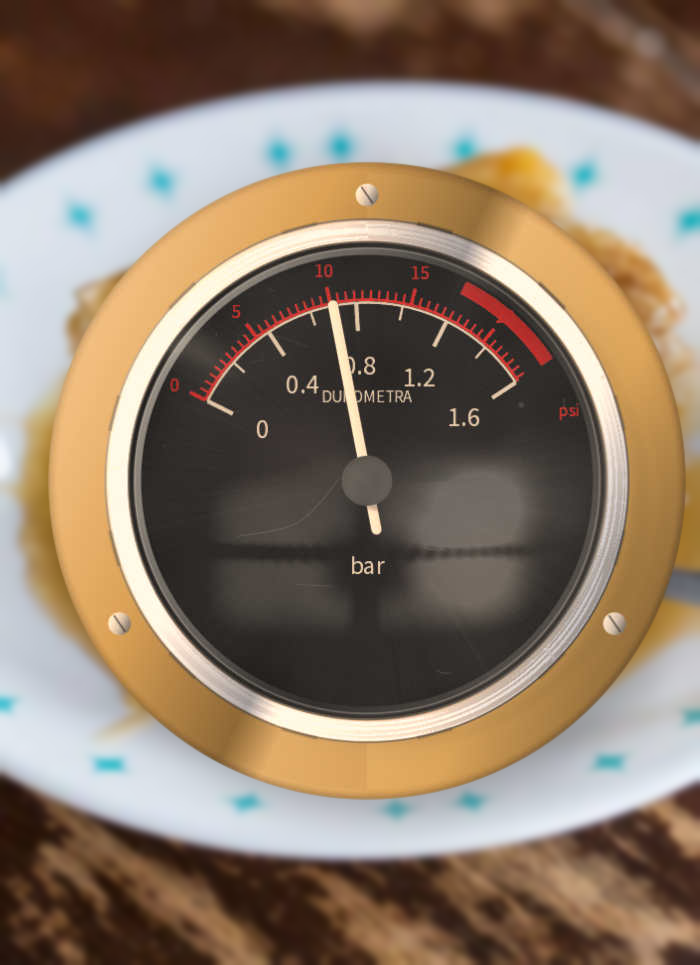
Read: 0.7,bar
